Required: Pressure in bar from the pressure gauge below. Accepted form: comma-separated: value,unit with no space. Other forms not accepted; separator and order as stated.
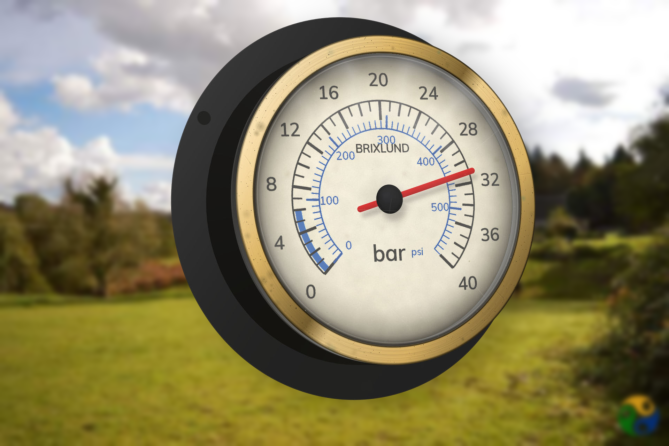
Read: 31,bar
